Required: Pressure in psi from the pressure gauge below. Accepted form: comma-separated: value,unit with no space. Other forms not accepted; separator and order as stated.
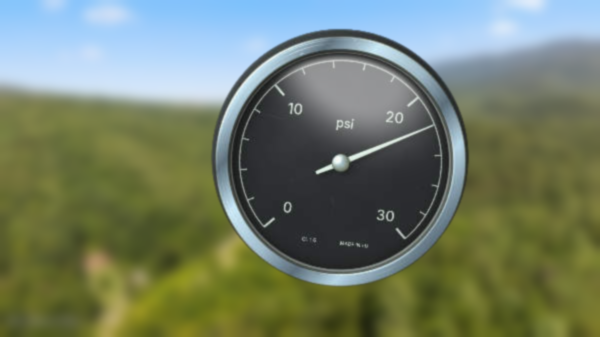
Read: 22,psi
